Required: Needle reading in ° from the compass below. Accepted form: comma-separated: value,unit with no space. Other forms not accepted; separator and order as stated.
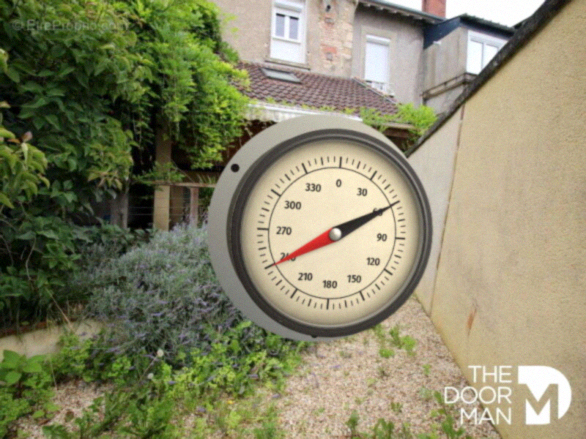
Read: 240,°
